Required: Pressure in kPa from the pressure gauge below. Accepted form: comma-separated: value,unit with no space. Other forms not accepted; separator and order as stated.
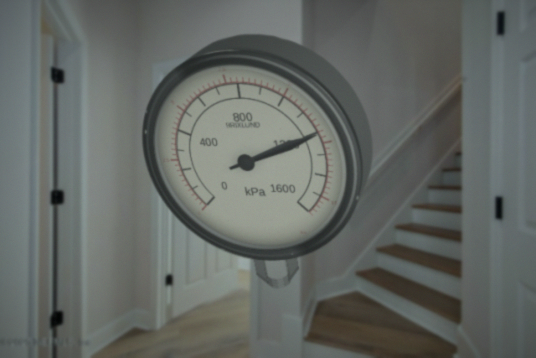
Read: 1200,kPa
